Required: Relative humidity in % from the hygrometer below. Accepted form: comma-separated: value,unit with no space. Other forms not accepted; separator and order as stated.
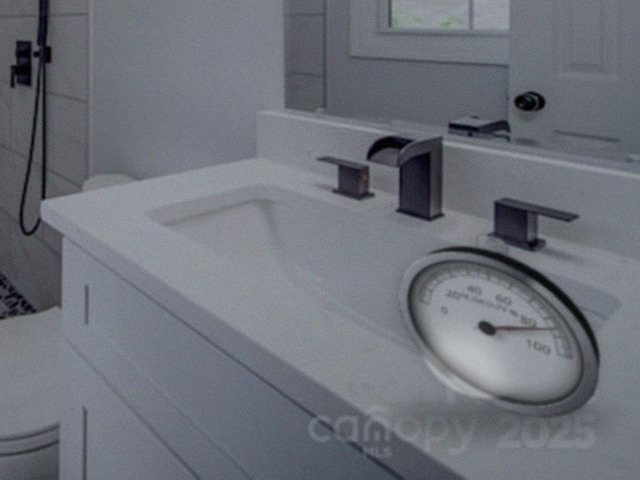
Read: 85,%
